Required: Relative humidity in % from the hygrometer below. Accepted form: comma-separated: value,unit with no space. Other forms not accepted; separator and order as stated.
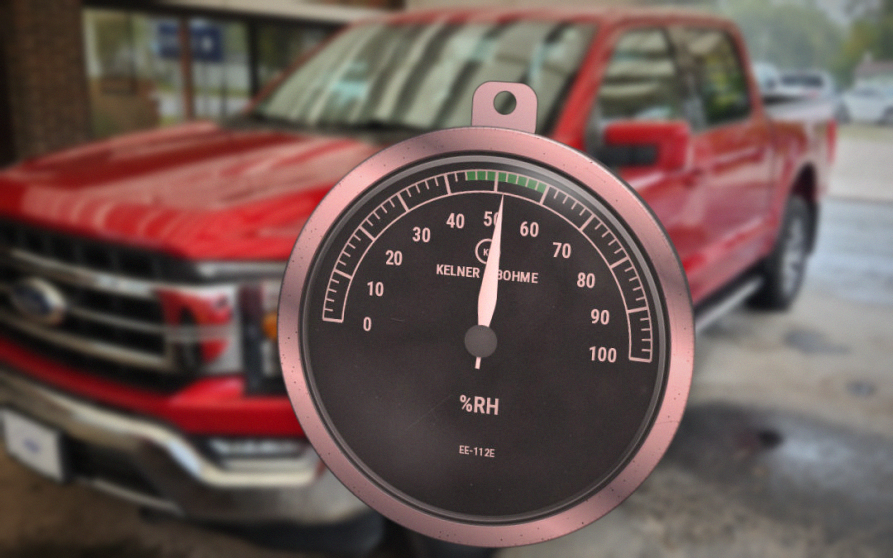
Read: 52,%
